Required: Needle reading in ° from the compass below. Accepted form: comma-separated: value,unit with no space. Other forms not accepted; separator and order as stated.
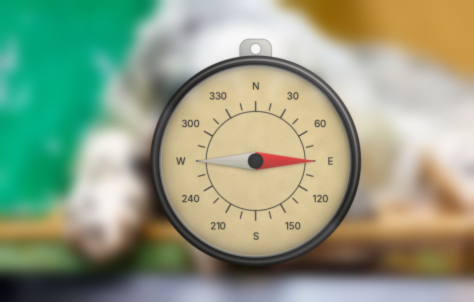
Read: 90,°
